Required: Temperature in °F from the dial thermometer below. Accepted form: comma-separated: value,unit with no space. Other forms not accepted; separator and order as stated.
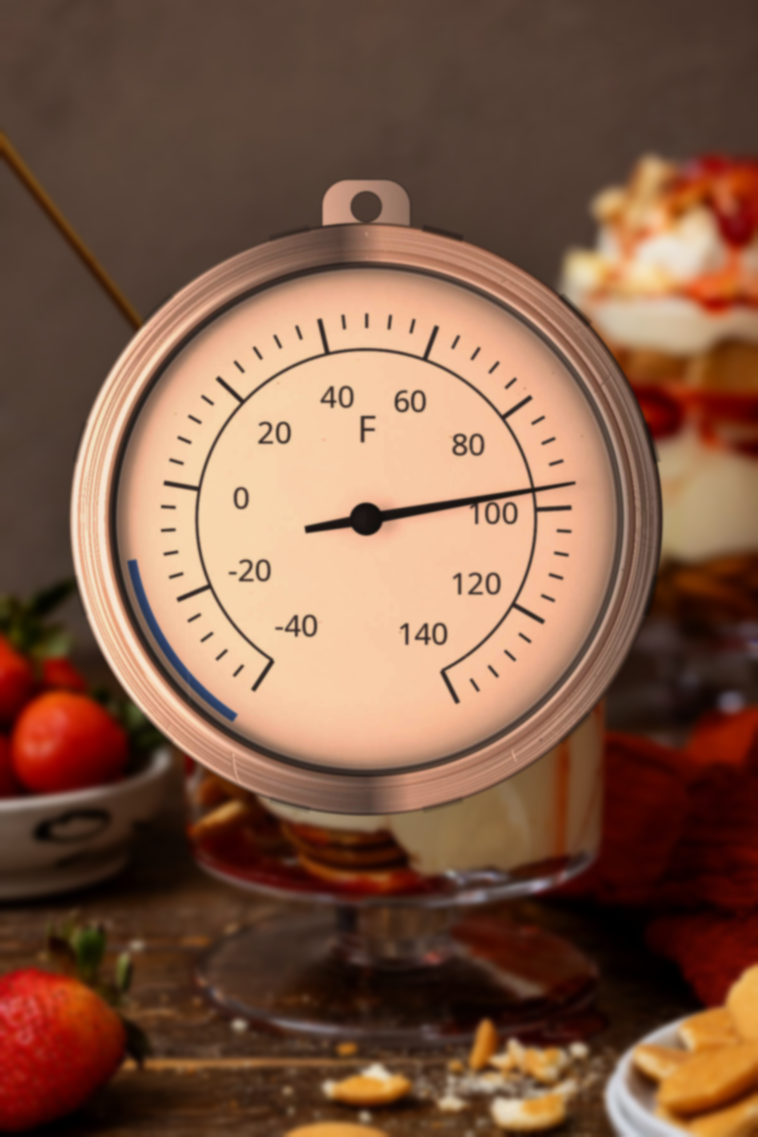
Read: 96,°F
